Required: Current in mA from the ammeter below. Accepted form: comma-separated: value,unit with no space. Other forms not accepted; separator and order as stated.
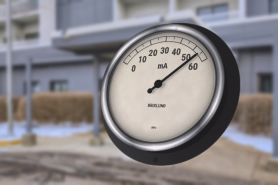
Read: 55,mA
